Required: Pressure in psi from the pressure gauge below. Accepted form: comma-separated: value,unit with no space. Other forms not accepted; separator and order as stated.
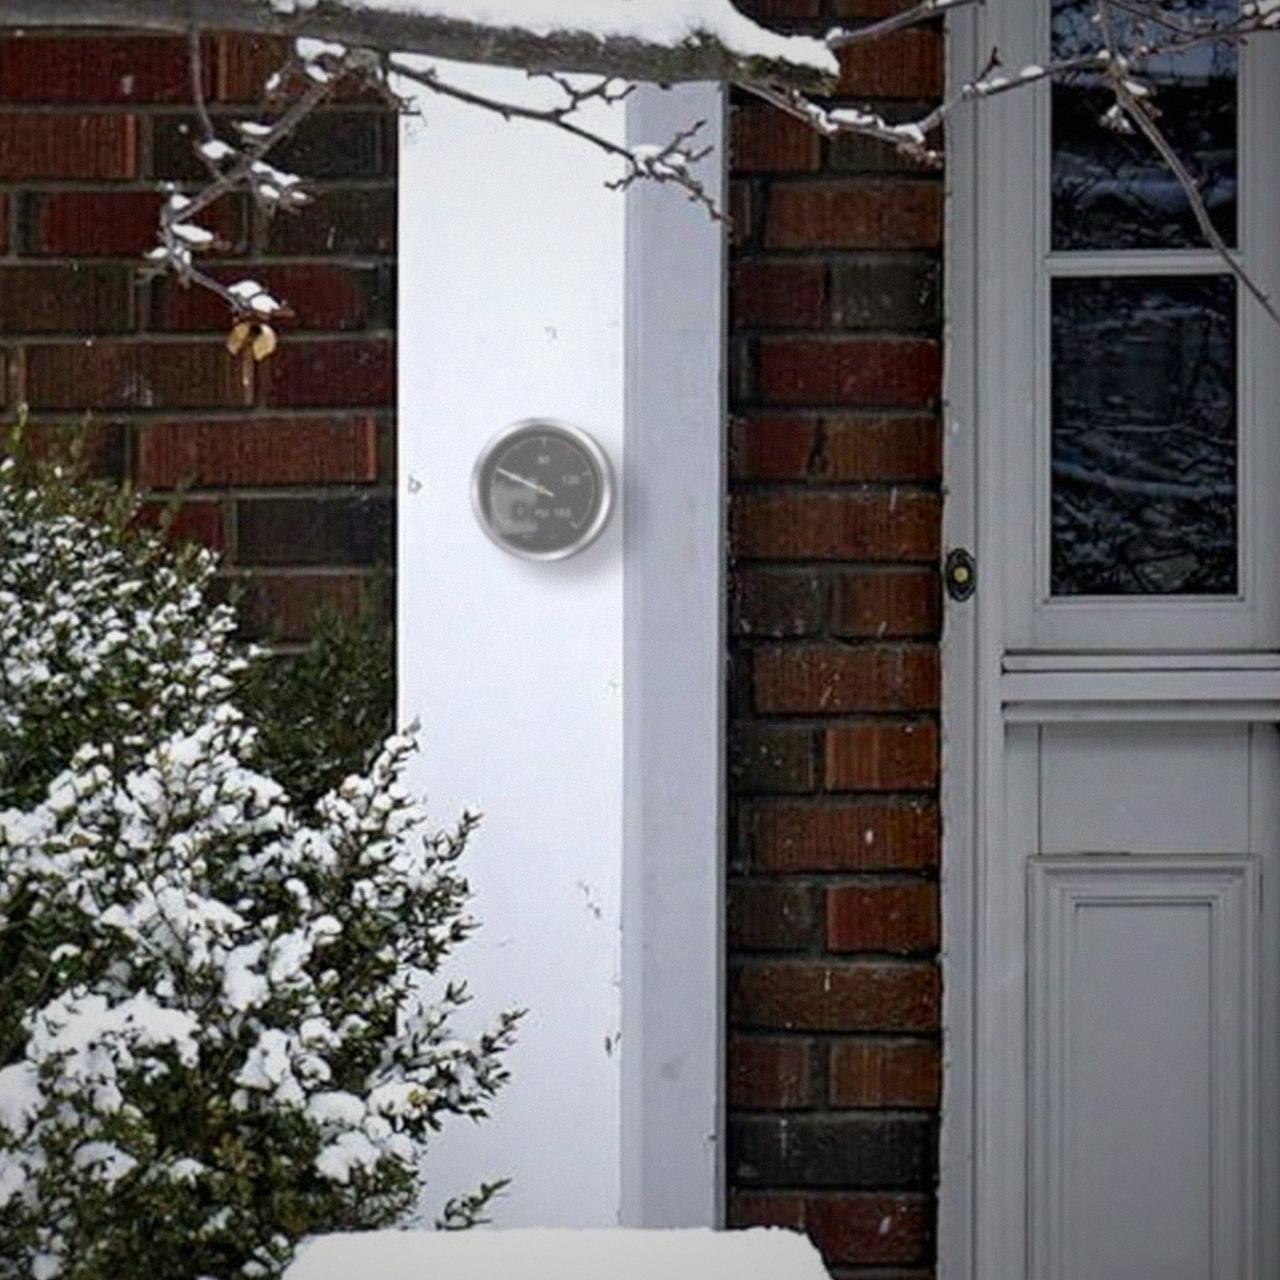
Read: 40,psi
